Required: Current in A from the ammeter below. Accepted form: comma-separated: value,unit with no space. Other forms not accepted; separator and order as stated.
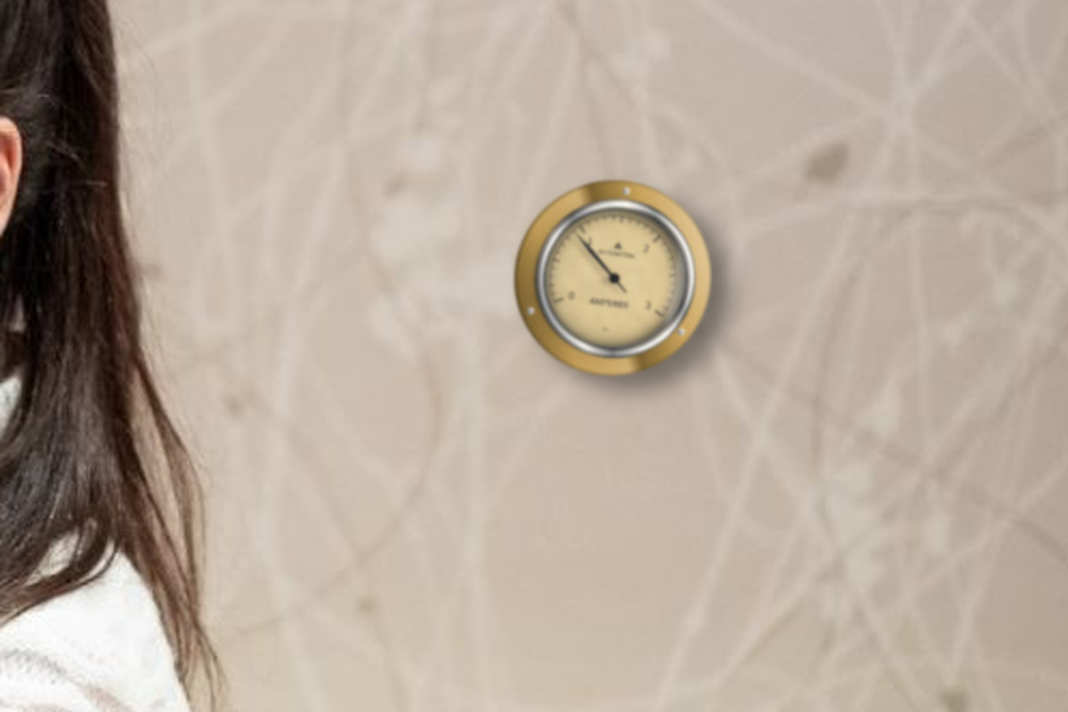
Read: 0.9,A
